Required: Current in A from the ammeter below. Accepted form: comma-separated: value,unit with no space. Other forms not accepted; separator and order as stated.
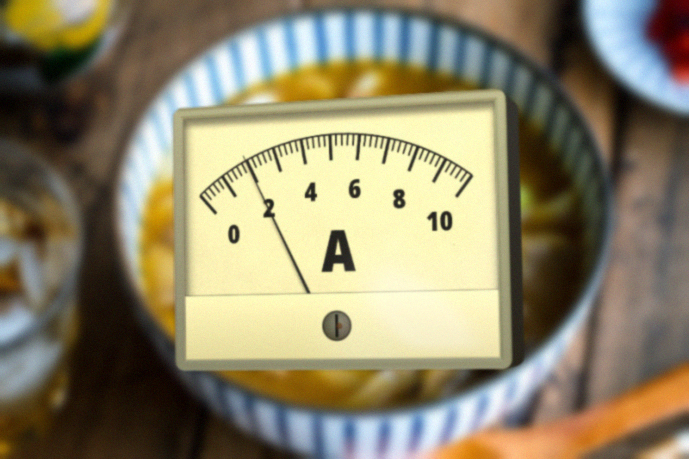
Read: 2,A
